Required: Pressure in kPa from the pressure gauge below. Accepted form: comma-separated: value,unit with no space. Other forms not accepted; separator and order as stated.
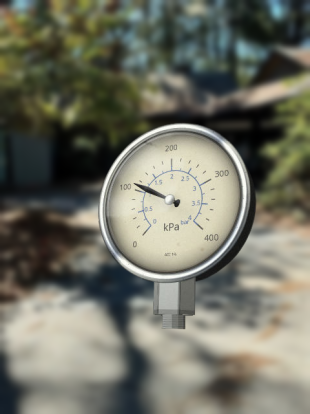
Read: 110,kPa
